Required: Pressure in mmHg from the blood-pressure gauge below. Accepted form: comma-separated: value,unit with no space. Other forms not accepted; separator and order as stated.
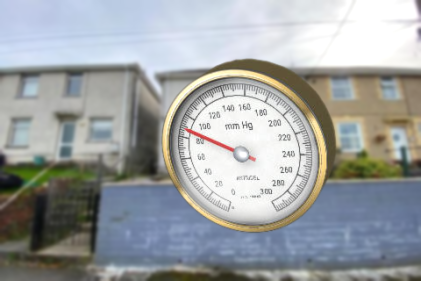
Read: 90,mmHg
